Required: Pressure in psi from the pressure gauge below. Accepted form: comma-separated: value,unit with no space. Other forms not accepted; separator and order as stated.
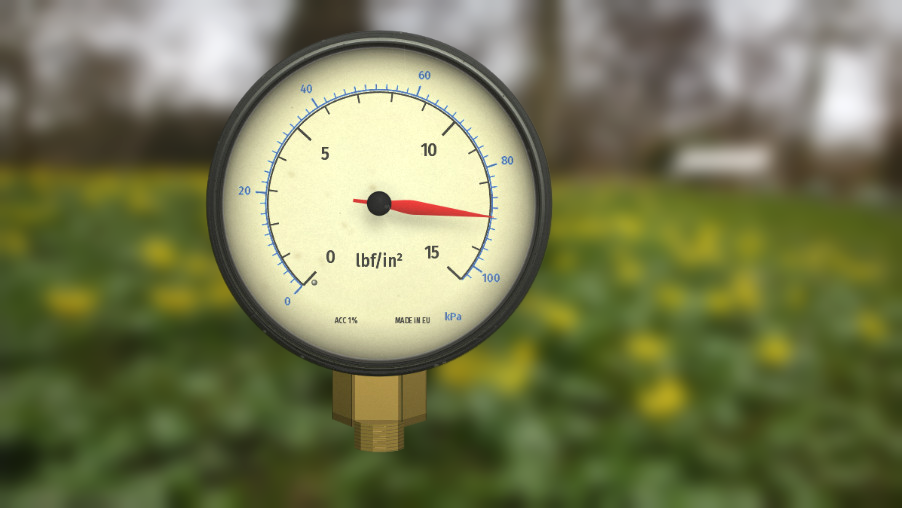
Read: 13,psi
